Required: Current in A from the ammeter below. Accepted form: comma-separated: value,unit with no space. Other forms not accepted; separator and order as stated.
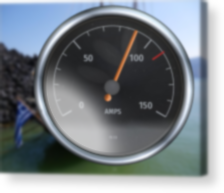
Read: 90,A
